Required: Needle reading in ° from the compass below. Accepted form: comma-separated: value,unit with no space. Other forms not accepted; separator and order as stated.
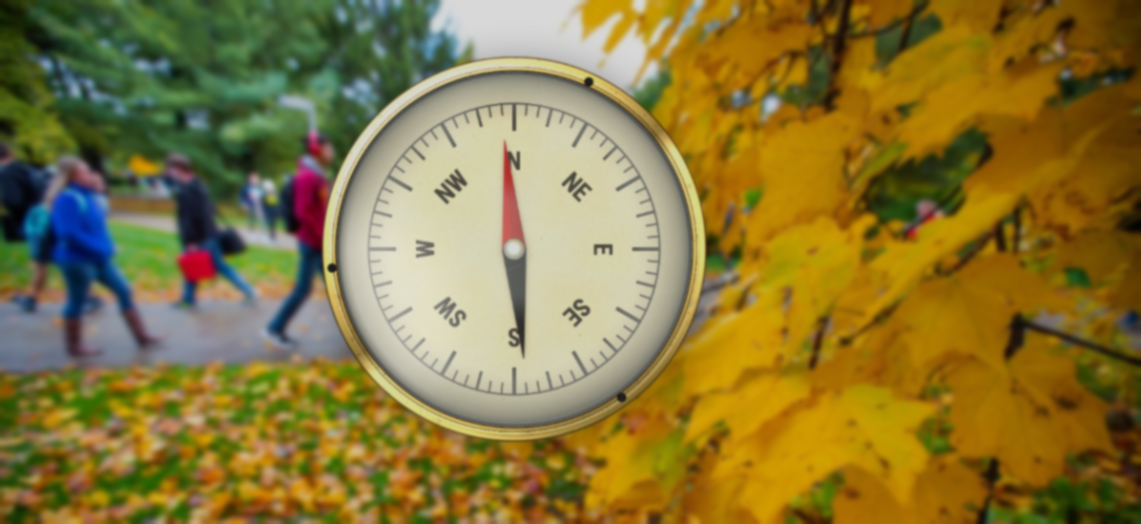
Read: 355,°
